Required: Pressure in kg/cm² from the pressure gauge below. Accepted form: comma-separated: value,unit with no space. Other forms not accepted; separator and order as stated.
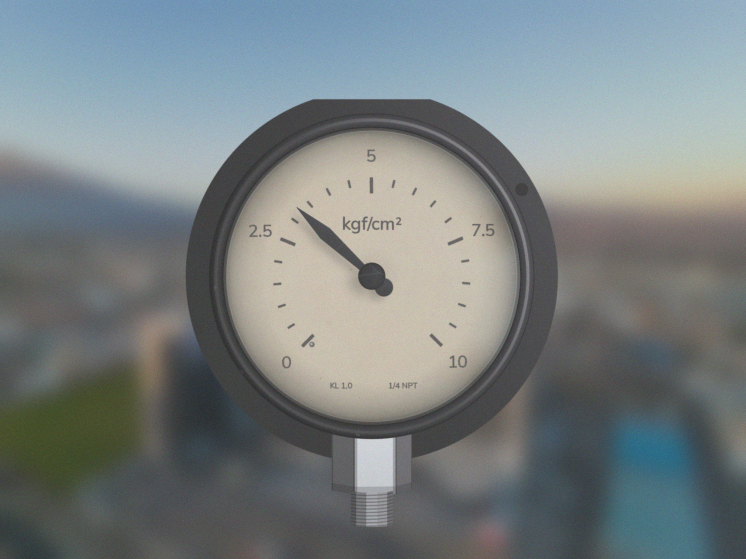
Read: 3.25,kg/cm²
